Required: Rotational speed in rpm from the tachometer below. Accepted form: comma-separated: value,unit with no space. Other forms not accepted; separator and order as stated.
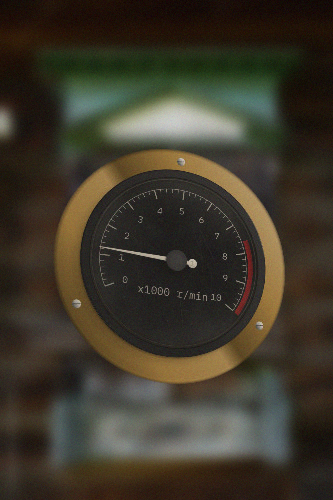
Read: 1200,rpm
